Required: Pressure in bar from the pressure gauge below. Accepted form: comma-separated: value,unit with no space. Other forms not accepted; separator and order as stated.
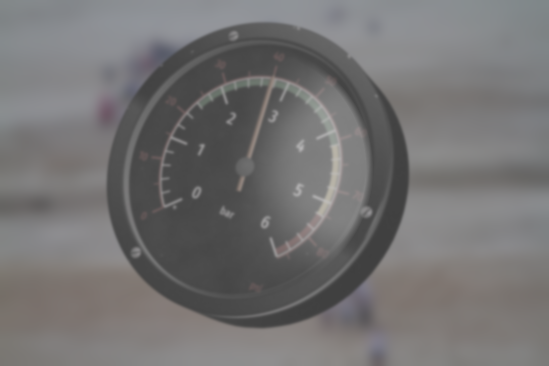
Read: 2.8,bar
